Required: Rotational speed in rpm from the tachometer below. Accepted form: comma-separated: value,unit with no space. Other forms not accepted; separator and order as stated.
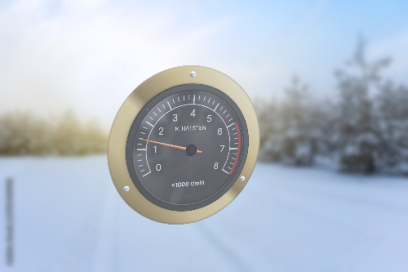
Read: 1400,rpm
